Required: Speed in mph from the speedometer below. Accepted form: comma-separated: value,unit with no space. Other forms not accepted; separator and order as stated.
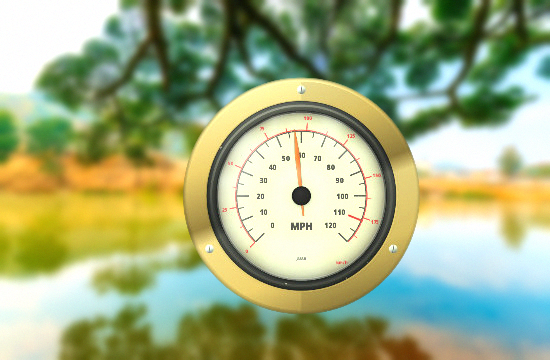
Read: 57.5,mph
